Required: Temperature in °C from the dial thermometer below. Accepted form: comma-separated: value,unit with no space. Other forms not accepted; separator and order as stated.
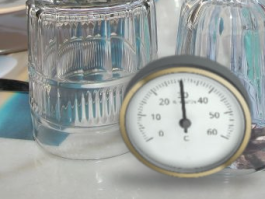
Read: 30,°C
